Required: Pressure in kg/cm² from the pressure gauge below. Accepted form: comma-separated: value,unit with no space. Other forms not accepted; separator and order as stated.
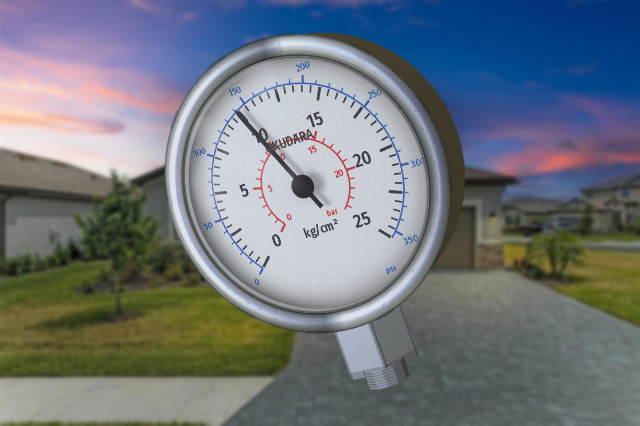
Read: 10,kg/cm²
